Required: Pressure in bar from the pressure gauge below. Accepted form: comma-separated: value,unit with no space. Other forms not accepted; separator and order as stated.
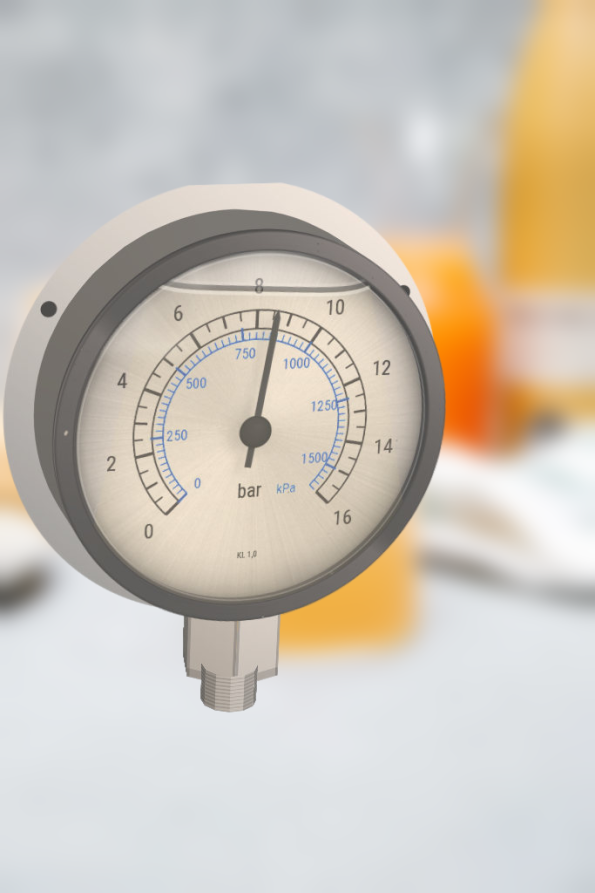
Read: 8.5,bar
